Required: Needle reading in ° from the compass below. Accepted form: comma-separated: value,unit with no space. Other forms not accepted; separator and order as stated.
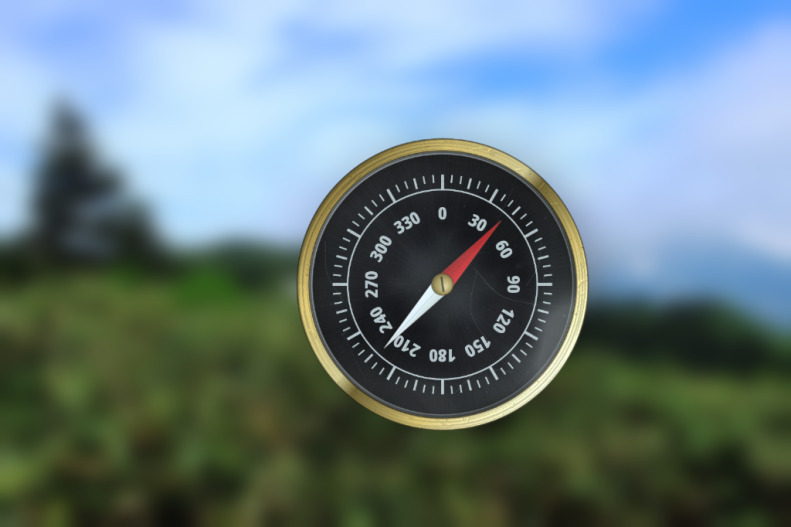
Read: 42.5,°
